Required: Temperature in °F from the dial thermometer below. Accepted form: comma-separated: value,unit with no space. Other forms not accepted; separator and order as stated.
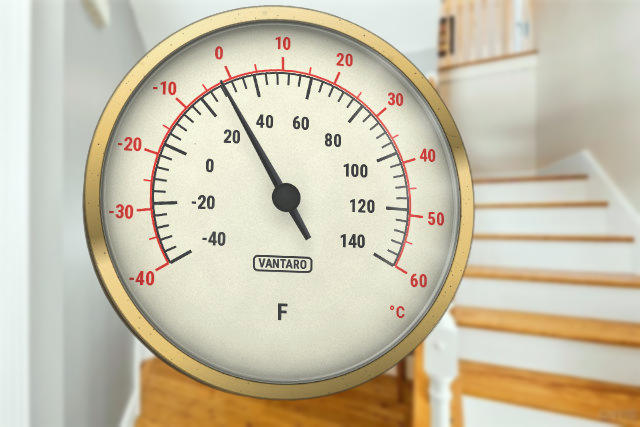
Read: 28,°F
